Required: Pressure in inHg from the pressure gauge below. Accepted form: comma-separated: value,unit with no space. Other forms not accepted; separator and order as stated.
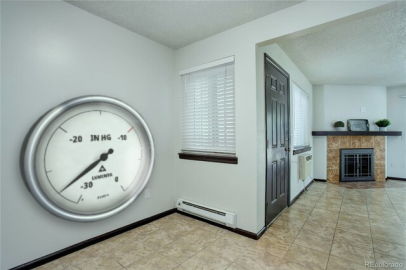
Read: -27.5,inHg
